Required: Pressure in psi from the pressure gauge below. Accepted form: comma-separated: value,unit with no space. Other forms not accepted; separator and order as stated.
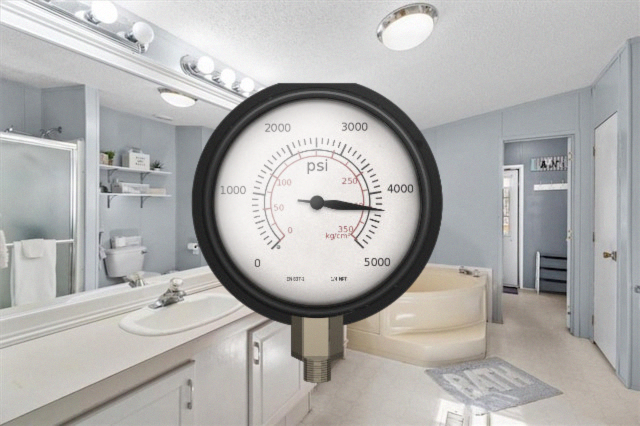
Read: 4300,psi
